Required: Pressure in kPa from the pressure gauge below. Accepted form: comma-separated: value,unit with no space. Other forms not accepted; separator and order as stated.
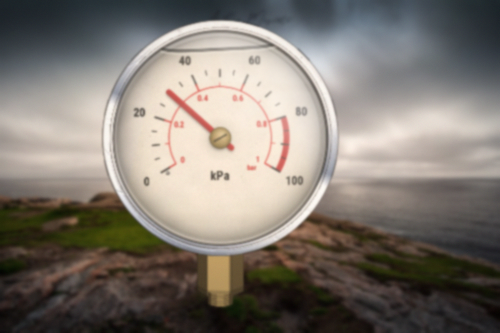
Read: 30,kPa
